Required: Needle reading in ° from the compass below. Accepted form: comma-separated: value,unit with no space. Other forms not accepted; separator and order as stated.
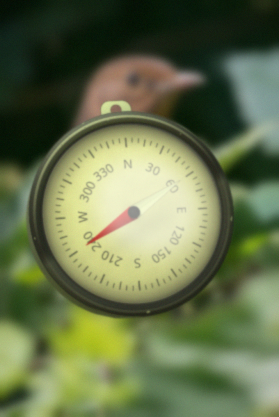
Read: 240,°
